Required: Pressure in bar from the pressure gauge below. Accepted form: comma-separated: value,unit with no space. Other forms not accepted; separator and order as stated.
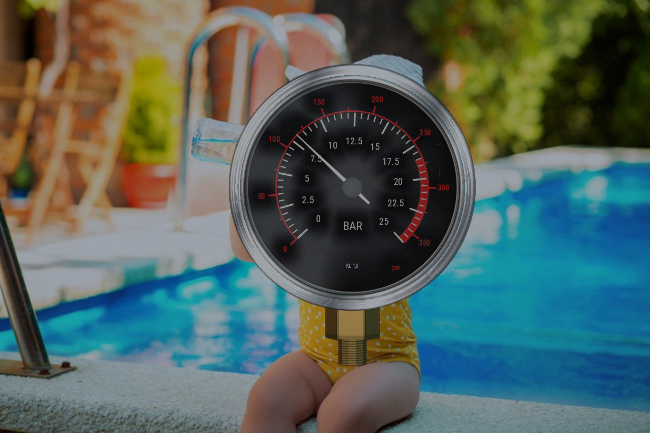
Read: 8,bar
